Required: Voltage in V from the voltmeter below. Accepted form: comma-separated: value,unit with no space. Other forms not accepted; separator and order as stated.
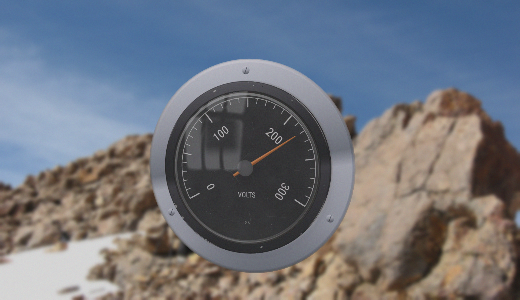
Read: 220,V
